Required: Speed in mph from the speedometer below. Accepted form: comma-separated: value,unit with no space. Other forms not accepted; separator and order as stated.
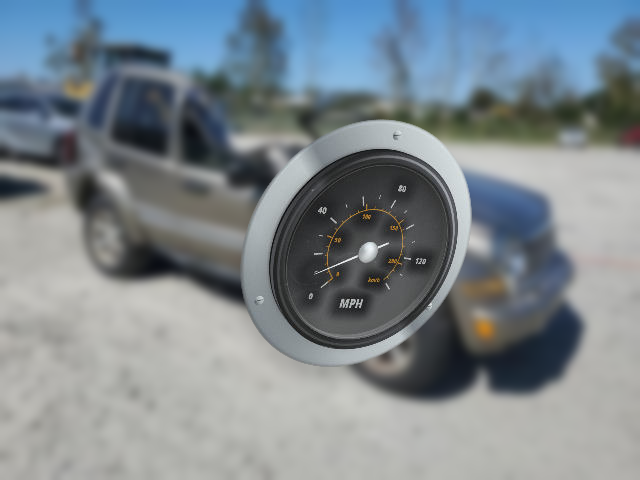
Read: 10,mph
